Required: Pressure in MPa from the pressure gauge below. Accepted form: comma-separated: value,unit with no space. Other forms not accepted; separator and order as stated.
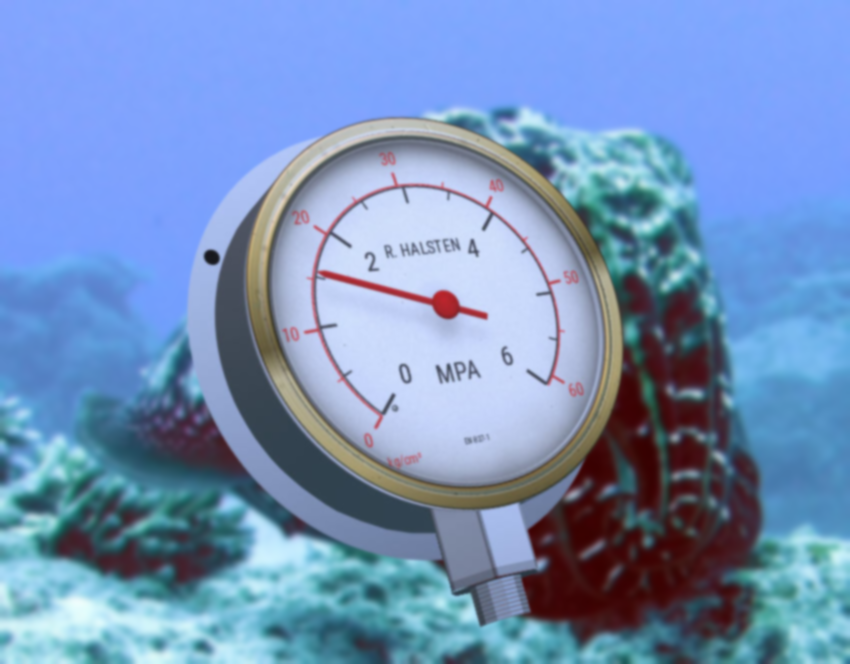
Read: 1.5,MPa
